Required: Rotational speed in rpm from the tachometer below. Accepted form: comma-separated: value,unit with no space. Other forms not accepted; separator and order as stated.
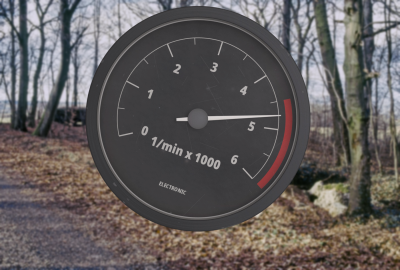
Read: 4750,rpm
